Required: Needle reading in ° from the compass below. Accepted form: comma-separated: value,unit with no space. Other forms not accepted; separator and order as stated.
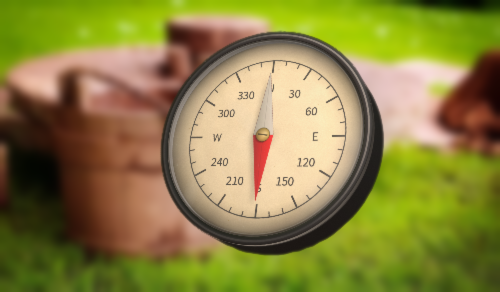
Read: 180,°
